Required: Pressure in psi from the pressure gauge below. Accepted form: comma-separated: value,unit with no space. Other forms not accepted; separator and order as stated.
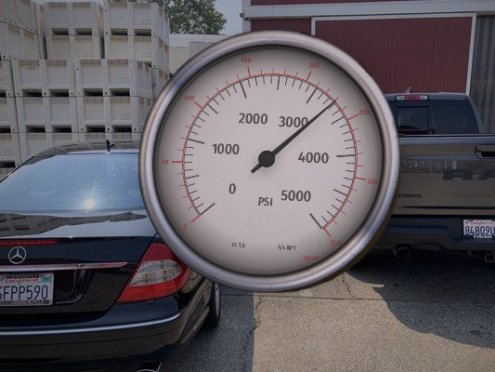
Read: 3300,psi
